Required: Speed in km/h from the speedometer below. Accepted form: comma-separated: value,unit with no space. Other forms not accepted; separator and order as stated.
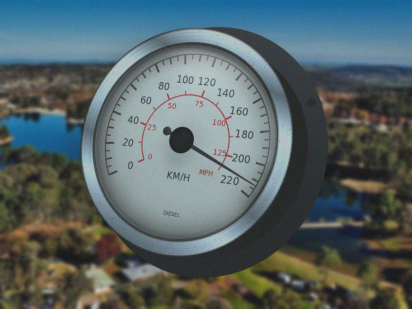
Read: 212.5,km/h
